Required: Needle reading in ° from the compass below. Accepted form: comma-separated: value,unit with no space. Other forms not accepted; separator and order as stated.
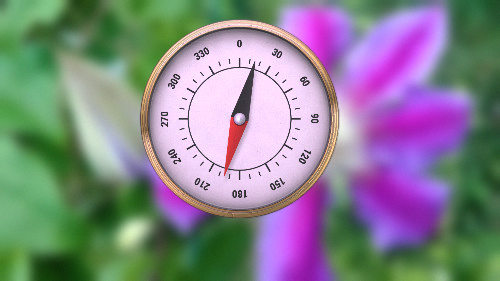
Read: 195,°
